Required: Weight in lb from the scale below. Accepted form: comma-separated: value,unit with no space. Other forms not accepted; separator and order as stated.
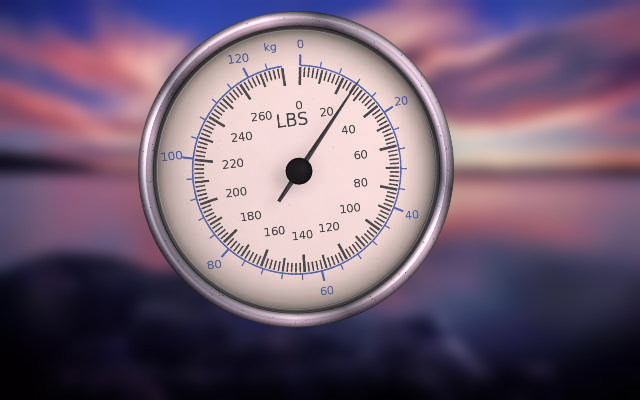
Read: 26,lb
